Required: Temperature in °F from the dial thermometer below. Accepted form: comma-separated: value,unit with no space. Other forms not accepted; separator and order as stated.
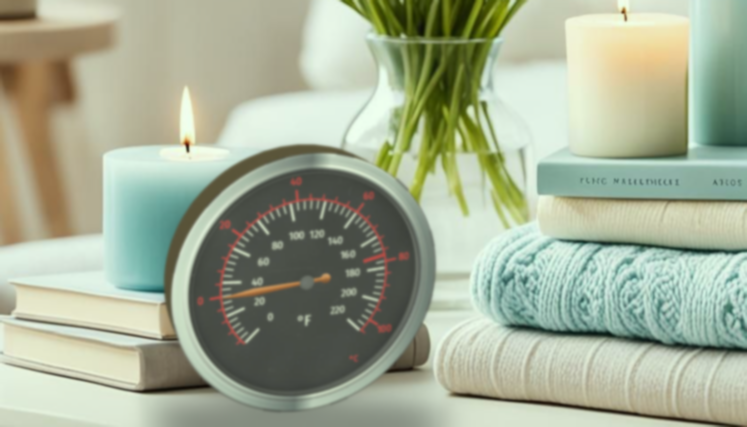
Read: 32,°F
